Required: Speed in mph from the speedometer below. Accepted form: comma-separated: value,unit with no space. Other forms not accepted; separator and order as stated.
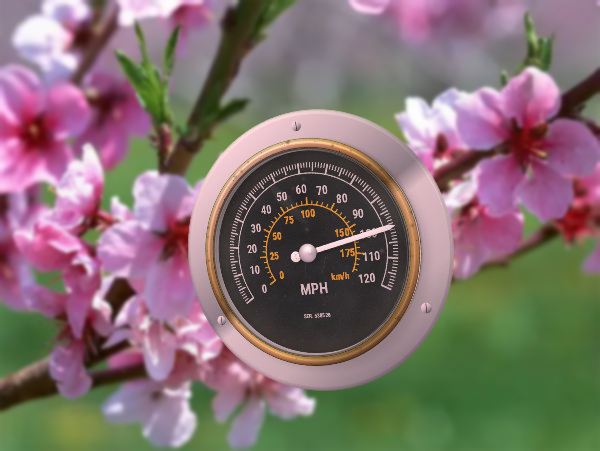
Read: 100,mph
